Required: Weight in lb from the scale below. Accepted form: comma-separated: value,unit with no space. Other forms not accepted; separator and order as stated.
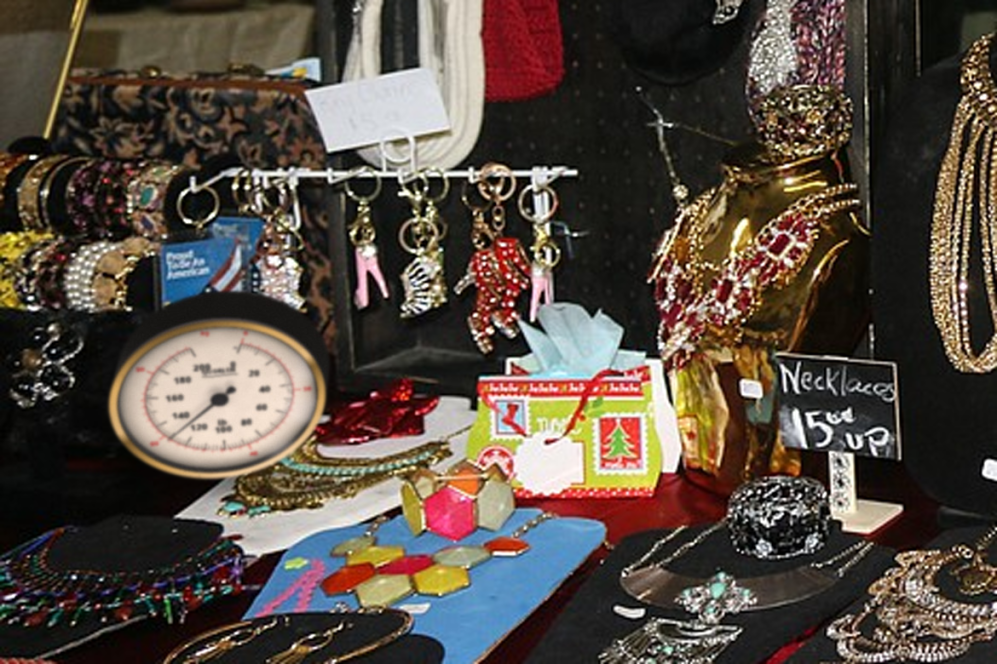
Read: 130,lb
